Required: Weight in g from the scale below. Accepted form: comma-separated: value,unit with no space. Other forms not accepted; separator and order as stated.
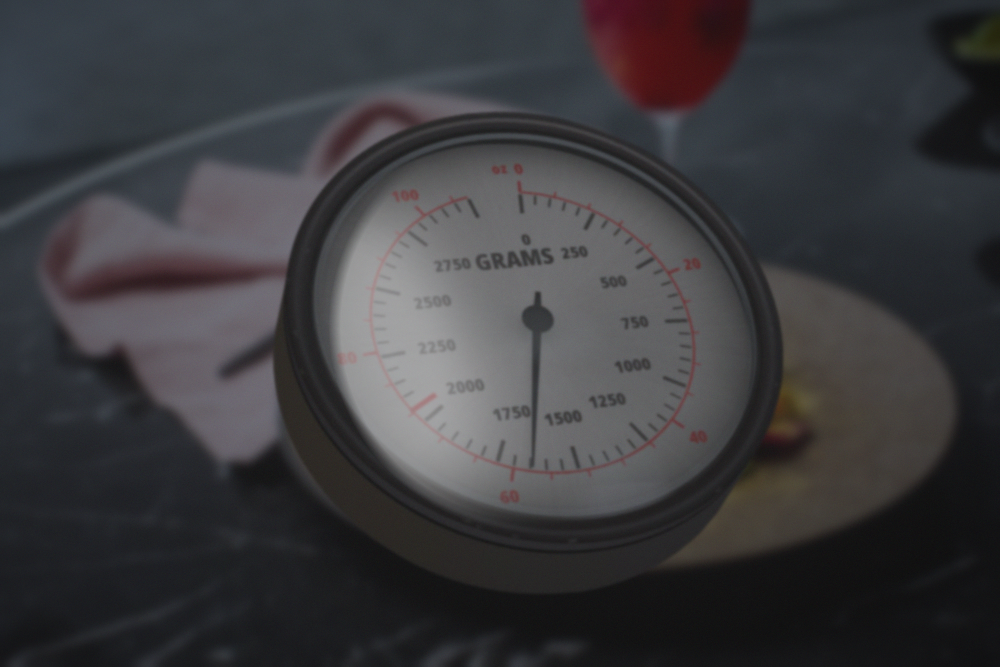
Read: 1650,g
